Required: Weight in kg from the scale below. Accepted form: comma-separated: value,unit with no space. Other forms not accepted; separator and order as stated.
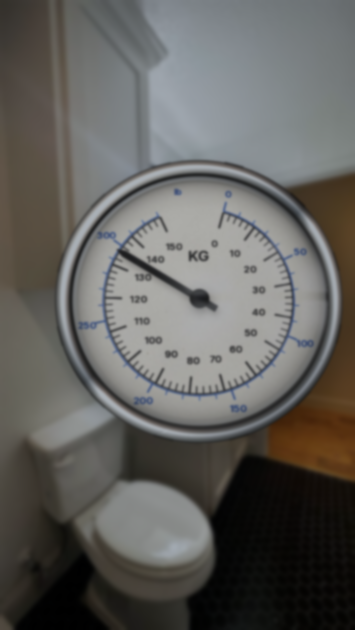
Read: 134,kg
